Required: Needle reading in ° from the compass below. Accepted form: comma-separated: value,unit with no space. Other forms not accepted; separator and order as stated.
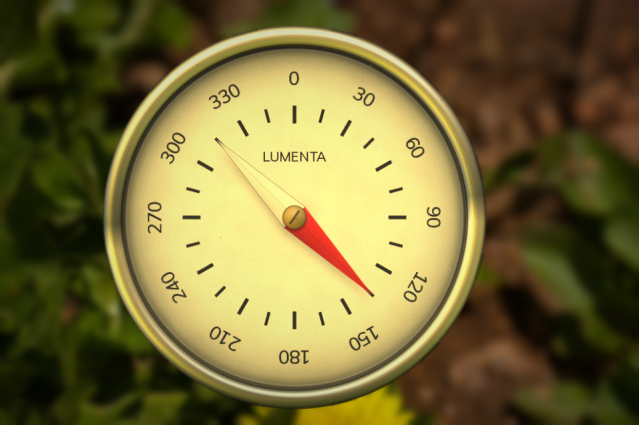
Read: 135,°
